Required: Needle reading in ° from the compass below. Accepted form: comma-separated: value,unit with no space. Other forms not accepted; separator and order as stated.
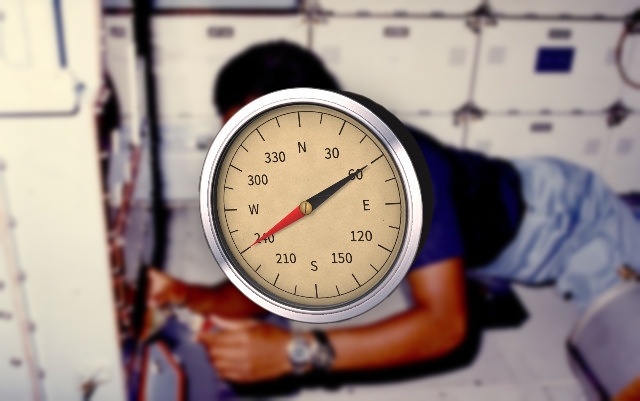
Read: 240,°
